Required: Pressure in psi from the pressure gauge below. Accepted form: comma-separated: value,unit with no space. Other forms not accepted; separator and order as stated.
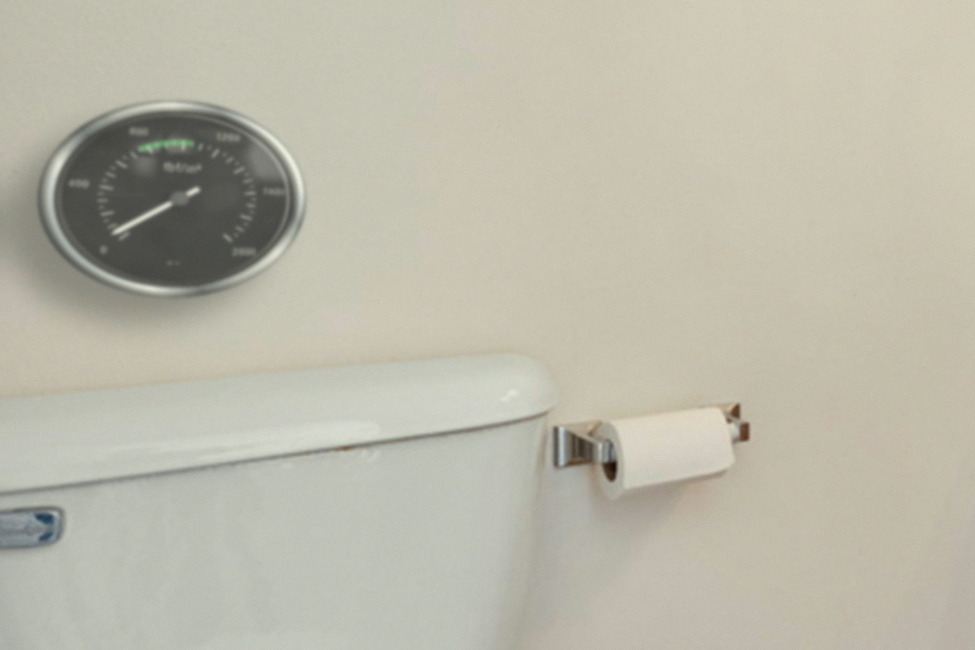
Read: 50,psi
